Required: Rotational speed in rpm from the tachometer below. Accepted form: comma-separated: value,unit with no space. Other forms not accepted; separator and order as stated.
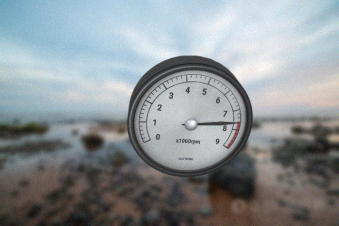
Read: 7600,rpm
